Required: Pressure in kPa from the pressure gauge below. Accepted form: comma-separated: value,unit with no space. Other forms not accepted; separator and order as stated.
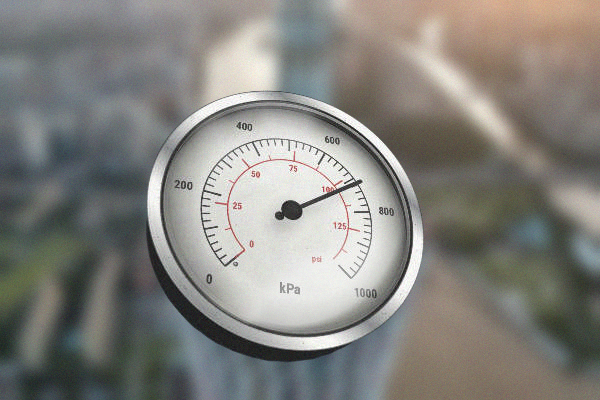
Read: 720,kPa
